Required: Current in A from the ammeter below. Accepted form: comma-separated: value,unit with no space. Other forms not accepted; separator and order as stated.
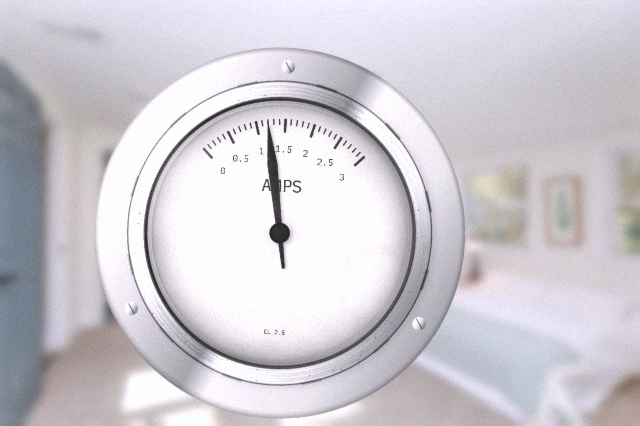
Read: 1.2,A
